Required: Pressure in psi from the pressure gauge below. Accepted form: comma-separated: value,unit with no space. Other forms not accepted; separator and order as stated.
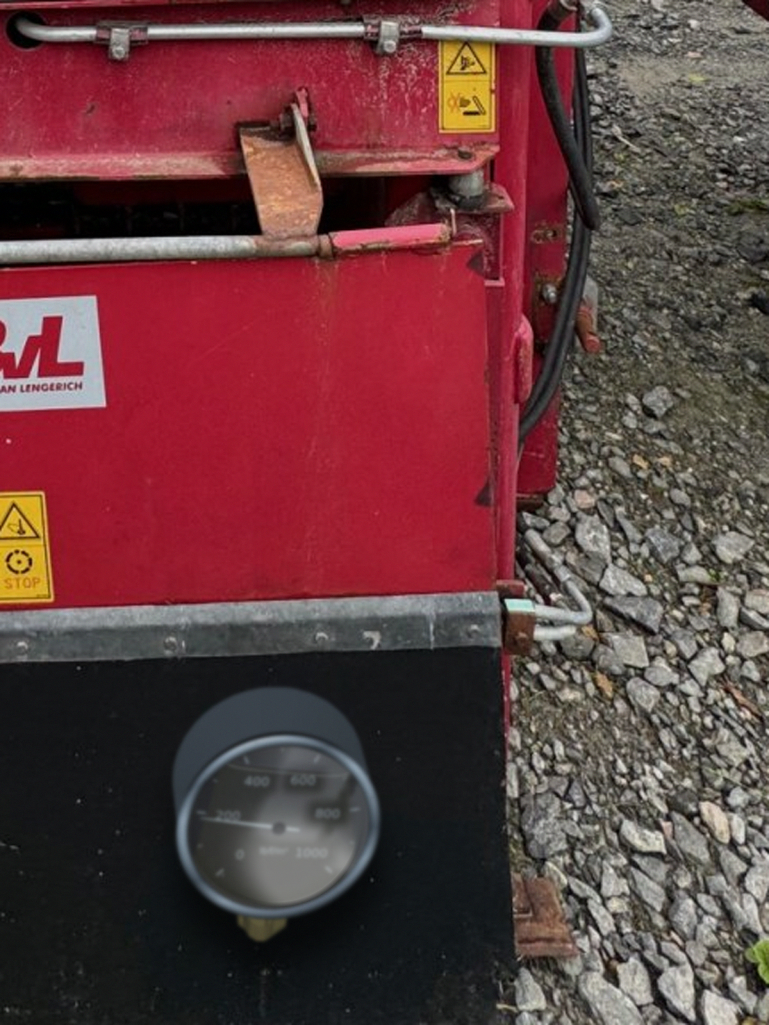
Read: 200,psi
